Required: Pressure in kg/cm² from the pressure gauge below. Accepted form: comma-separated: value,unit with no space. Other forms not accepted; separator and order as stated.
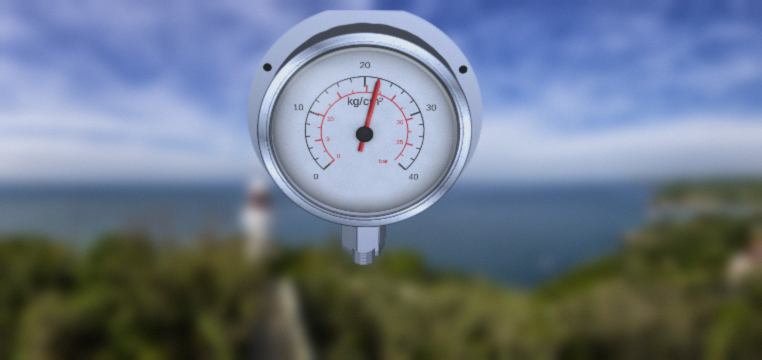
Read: 22,kg/cm²
